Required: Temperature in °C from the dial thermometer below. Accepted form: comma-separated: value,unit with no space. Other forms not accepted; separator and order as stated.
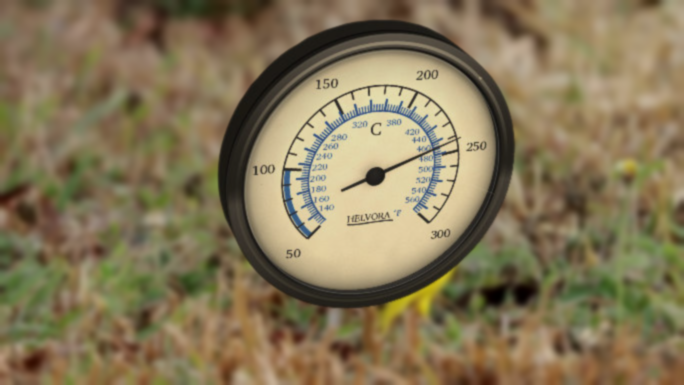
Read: 240,°C
